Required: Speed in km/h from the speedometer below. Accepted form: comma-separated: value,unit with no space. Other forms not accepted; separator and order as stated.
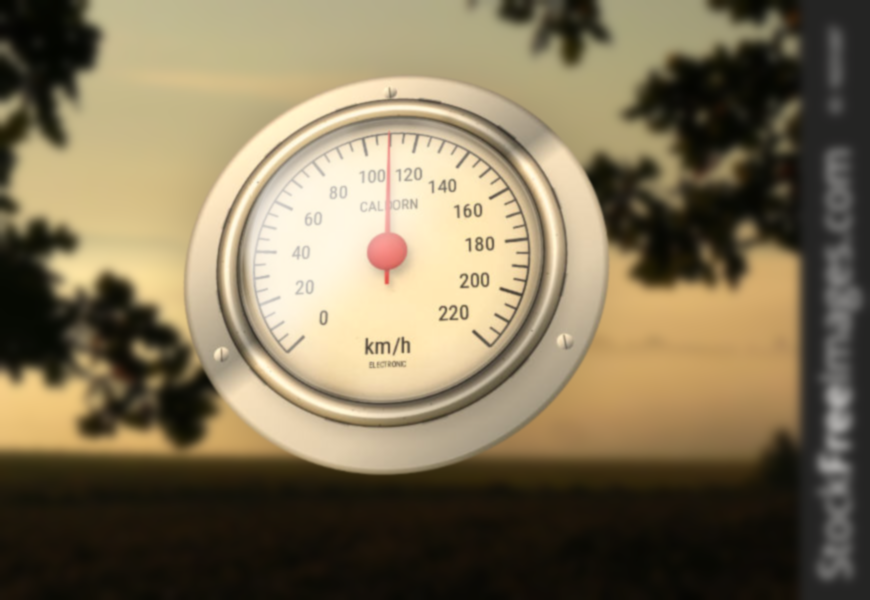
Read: 110,km/h
